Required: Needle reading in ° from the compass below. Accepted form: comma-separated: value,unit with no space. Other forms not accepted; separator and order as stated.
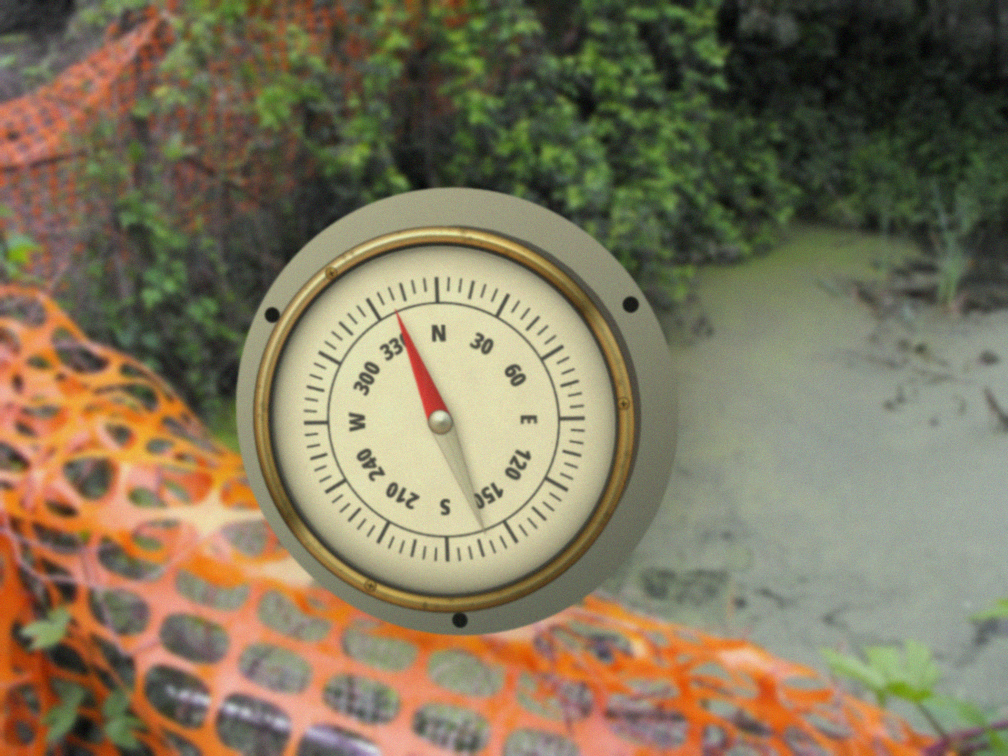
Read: 340,°
